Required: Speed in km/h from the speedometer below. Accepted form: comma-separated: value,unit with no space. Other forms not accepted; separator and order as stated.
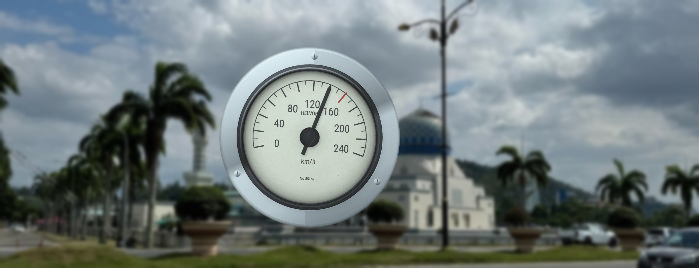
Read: 140,km/h
